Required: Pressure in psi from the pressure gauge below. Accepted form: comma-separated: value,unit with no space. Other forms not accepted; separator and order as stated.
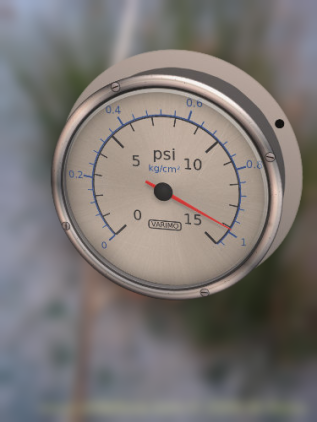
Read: 14,psi
